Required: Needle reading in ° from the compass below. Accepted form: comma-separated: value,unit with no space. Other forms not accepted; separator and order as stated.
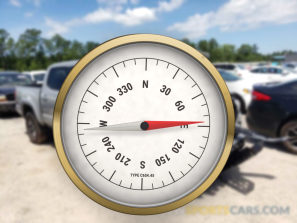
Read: 85,°
